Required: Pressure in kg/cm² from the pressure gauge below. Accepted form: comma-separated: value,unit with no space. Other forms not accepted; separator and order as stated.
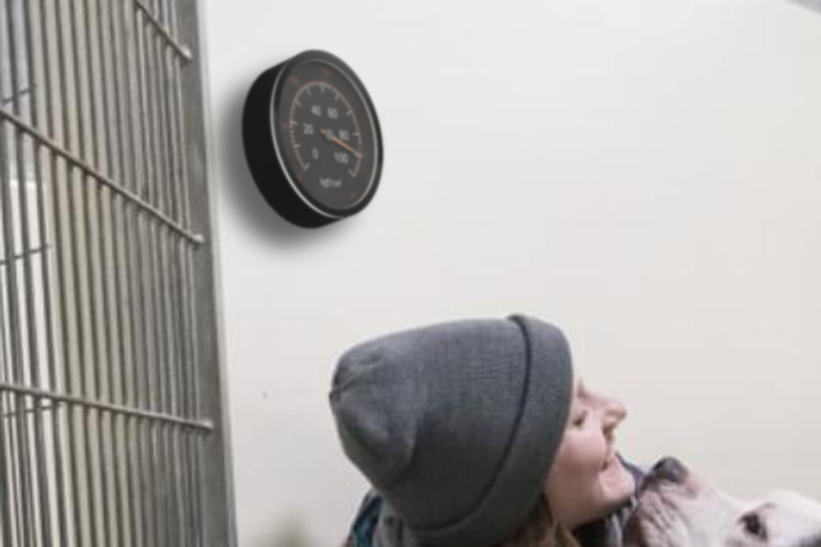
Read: 90,kg/cm²
